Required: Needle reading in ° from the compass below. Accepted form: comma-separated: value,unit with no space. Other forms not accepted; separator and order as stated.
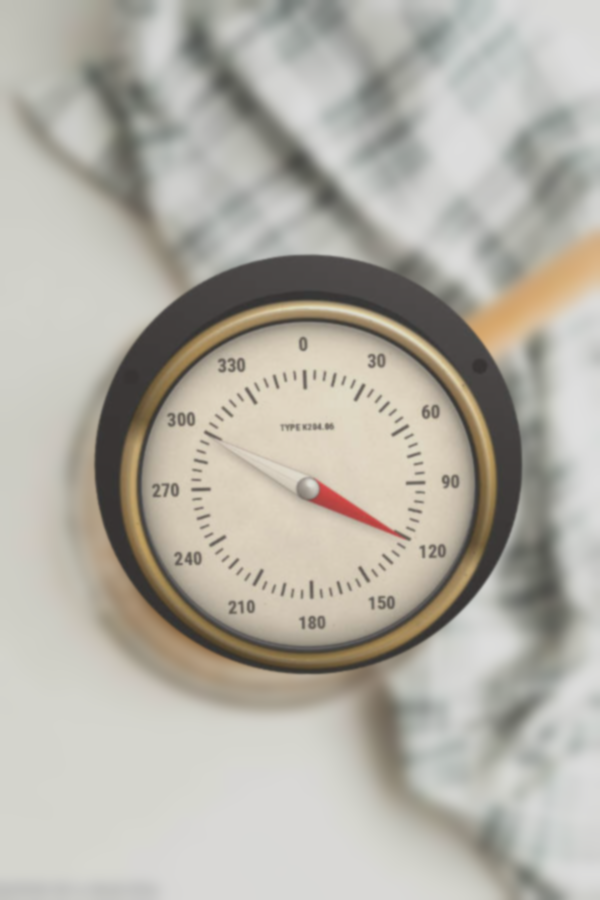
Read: 120,°
